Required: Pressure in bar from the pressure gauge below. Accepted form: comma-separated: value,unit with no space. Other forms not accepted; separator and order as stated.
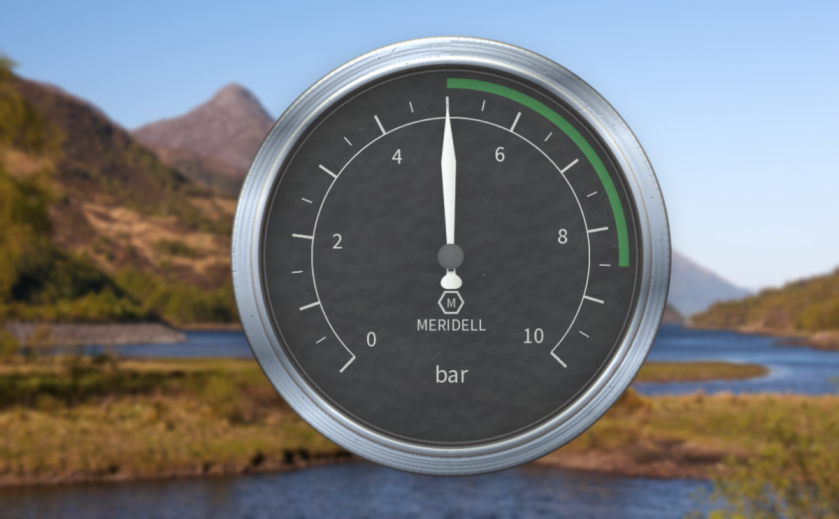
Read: 5,bar
